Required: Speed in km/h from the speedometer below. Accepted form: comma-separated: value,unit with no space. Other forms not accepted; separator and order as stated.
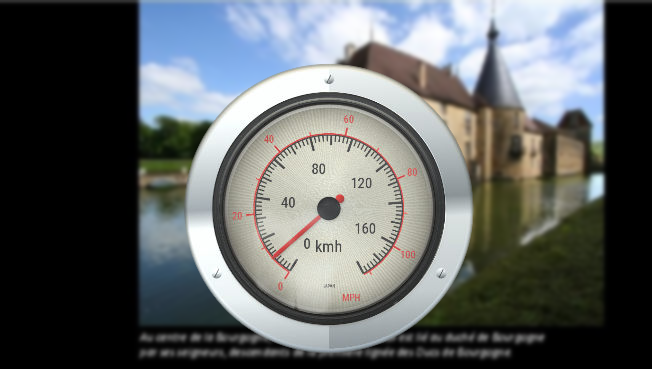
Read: 10,km/h
